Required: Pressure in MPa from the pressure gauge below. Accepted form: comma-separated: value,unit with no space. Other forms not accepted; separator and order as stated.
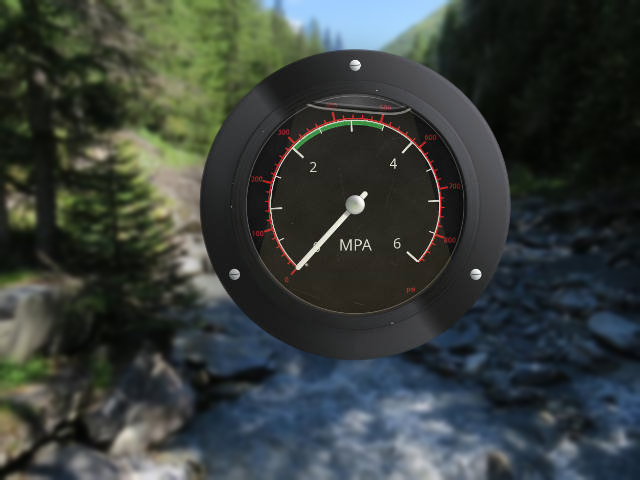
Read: 0,MPa
